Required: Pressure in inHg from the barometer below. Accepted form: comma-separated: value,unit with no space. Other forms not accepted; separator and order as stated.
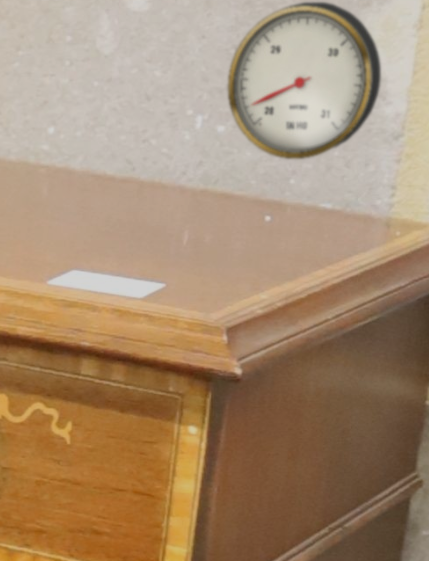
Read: 28.2,inHg
